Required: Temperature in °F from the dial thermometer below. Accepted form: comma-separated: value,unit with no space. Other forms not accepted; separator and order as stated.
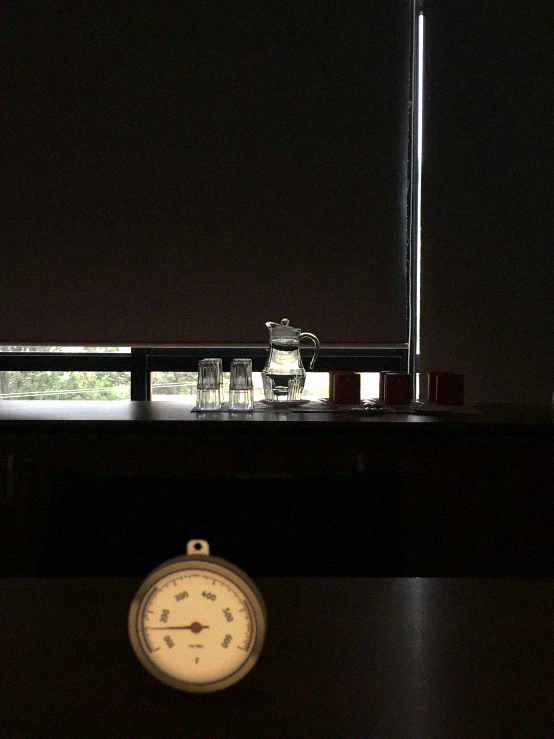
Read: 160,°F
